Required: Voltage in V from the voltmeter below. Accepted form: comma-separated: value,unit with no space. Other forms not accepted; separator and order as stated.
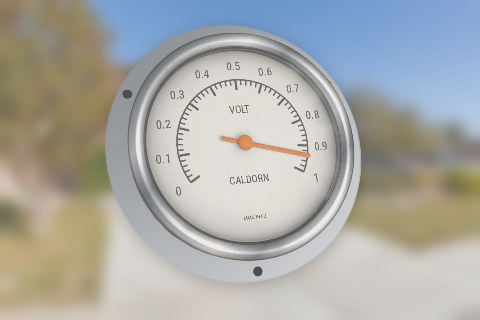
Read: 0.94,V
